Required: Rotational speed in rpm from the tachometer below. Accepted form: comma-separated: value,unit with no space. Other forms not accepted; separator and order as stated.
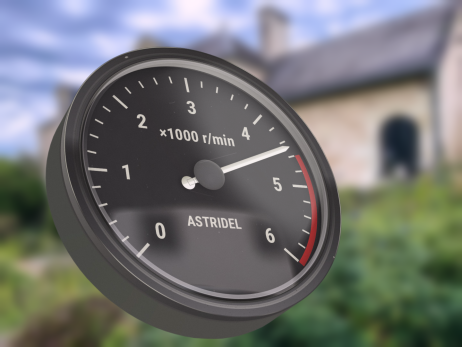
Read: 4500,rpm
